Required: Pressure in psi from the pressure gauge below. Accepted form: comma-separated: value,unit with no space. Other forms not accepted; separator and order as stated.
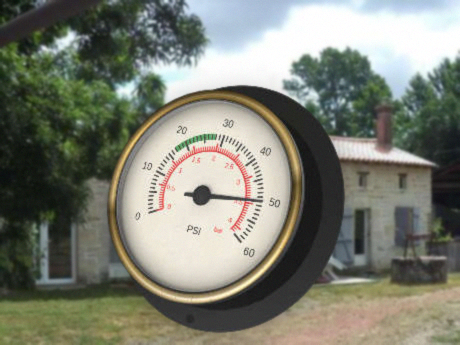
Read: 50,psi
